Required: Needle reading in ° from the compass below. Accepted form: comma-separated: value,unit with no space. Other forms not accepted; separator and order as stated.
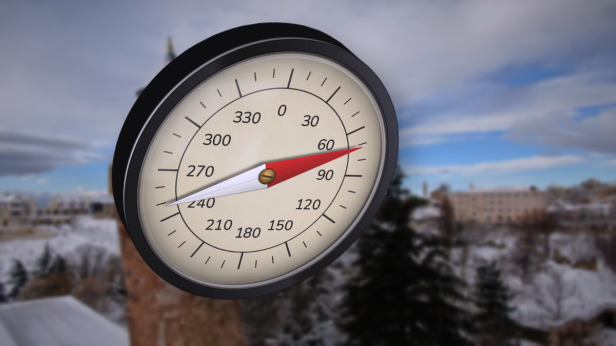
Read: 70,°
